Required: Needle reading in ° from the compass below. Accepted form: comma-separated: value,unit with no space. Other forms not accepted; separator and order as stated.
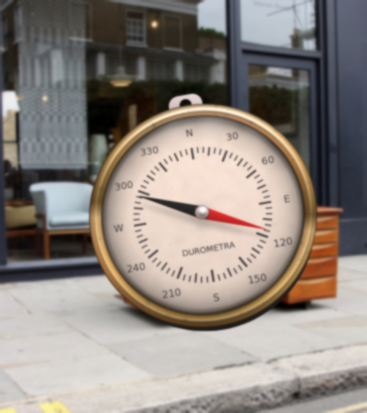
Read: 115,°
